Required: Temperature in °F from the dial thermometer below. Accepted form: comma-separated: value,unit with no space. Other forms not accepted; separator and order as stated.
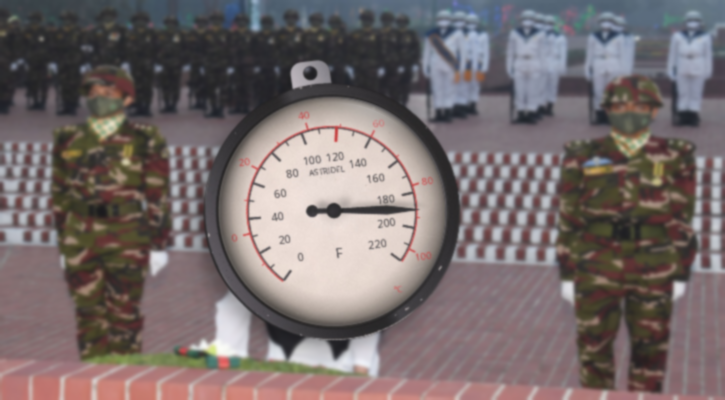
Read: 190,°F
